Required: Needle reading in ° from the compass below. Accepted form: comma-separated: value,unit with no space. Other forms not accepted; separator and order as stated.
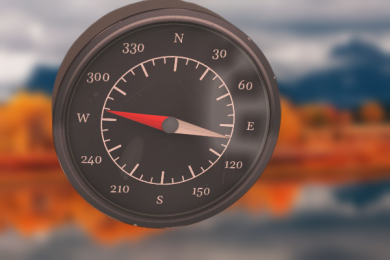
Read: 280,°
